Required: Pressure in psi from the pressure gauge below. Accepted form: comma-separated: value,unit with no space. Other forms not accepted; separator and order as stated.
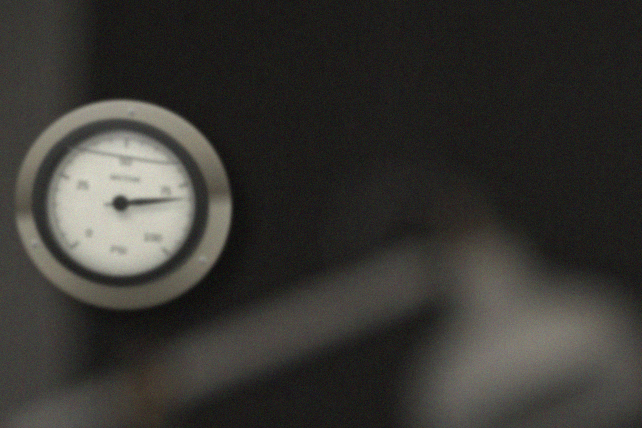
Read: 80,psi
